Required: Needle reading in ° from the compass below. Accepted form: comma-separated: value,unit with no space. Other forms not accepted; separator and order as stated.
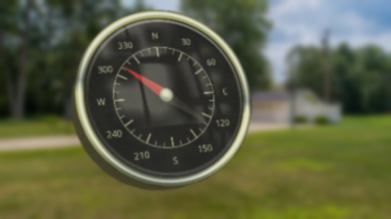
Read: 310,°
